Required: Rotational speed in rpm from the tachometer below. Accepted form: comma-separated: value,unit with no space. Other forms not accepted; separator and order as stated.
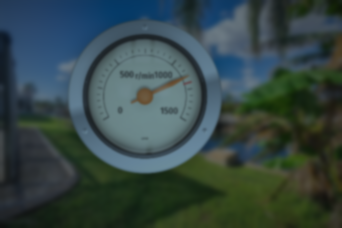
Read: 1150,rpm
